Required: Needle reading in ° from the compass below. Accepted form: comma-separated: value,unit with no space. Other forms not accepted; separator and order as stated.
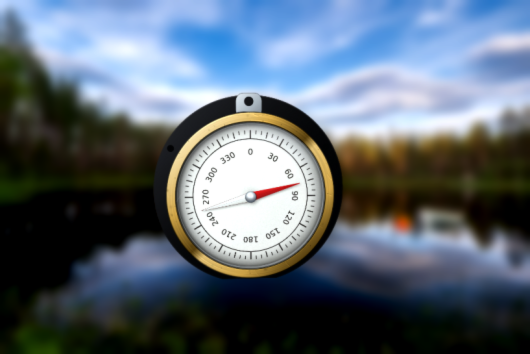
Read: 75,°
